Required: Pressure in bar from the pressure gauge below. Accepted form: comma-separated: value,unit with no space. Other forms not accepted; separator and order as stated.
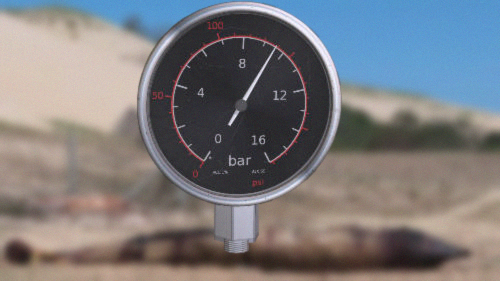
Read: 9.5,bar
